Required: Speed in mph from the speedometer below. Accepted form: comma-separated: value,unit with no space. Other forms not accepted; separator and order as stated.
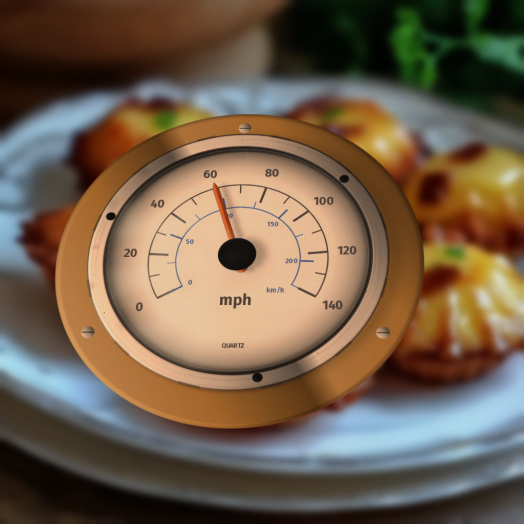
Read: 60,mph
